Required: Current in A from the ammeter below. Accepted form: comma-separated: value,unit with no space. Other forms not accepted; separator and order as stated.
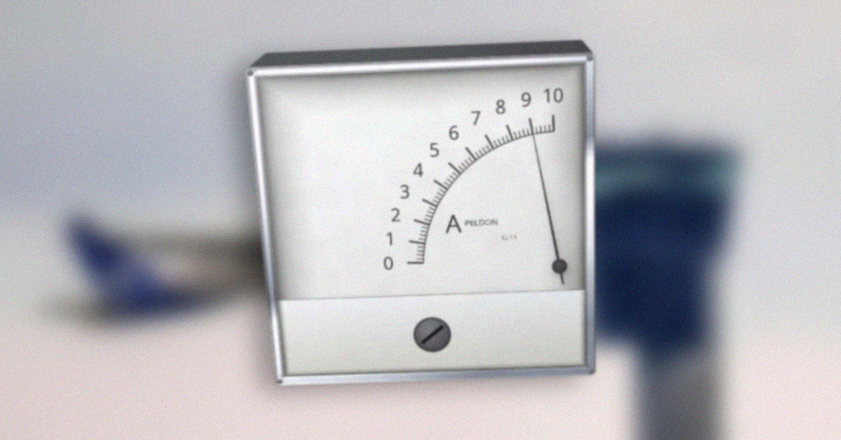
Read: 9,A
